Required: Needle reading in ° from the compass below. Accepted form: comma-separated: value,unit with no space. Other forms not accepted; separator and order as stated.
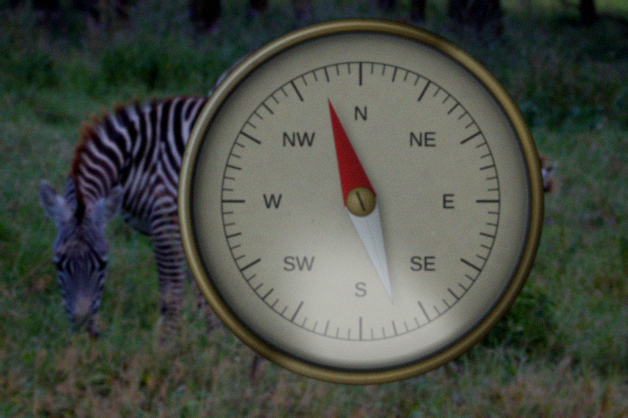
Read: 342.5,°
